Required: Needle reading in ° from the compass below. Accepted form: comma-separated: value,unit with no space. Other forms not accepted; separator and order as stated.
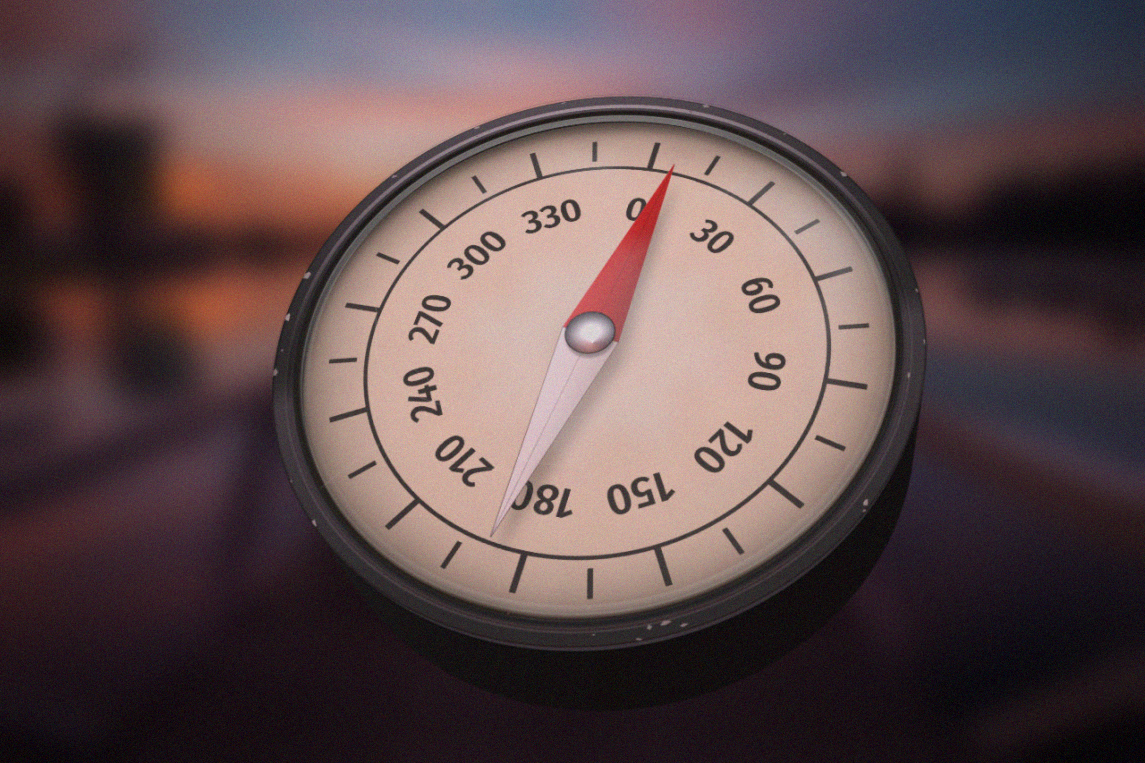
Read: 7.5,°
